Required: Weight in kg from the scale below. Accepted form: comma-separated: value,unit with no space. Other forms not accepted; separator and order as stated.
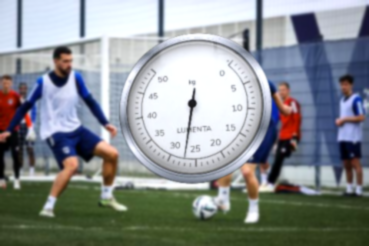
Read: 27,kg
